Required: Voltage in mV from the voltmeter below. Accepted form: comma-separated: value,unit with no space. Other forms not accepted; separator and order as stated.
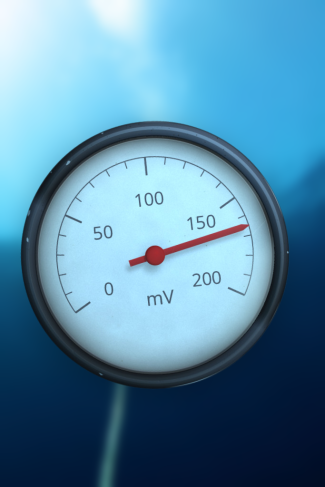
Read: 165,mV
